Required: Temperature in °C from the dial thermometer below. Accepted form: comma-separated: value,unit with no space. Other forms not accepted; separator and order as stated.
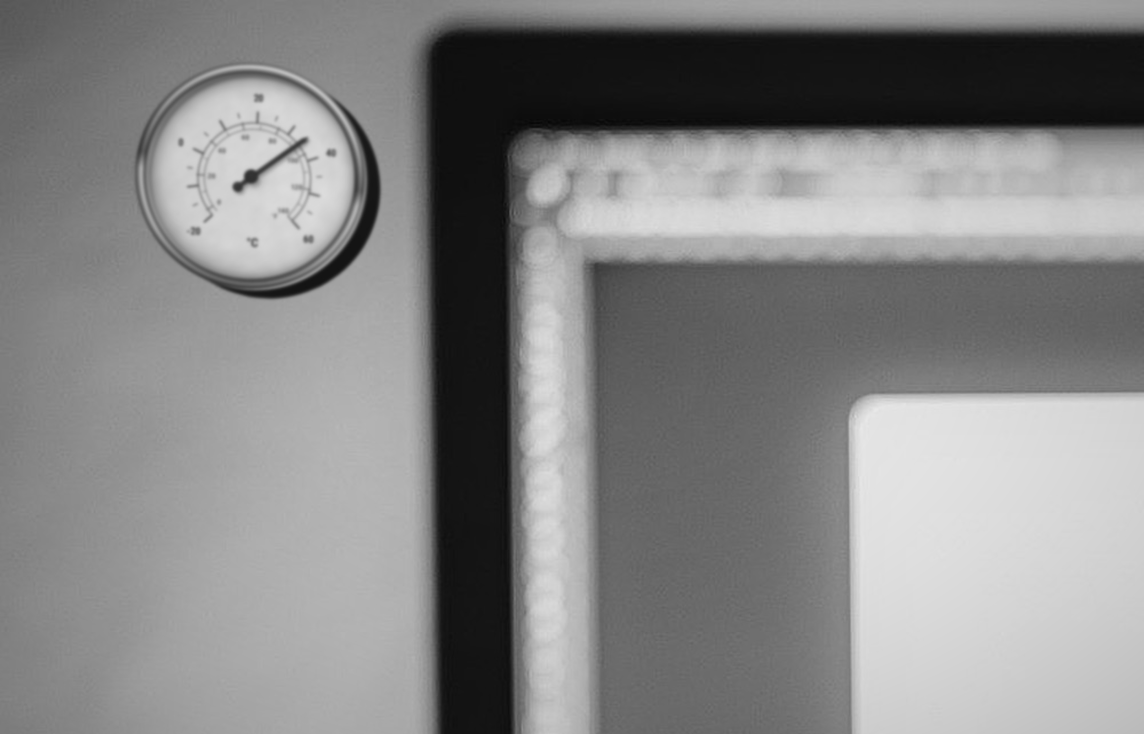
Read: 35,°C
